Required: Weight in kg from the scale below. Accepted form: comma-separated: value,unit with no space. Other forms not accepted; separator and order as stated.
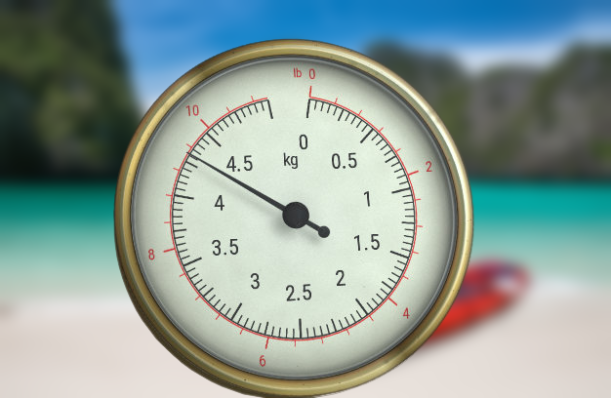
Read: 4.3,kg
